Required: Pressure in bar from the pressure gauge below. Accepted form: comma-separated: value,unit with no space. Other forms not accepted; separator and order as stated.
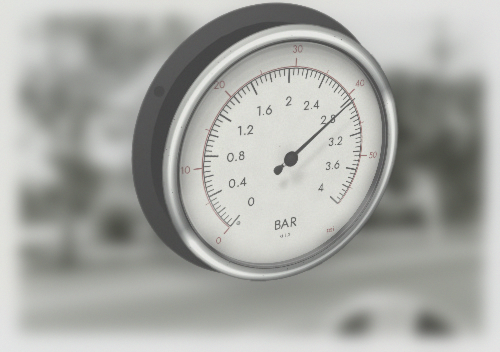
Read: 2.8,bar
